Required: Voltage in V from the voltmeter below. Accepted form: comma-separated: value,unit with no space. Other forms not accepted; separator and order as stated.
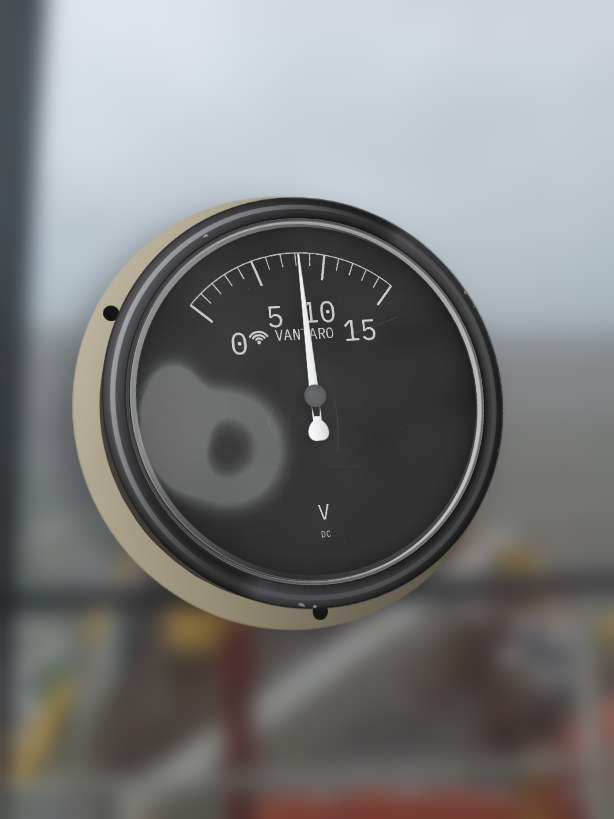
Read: 8,V
